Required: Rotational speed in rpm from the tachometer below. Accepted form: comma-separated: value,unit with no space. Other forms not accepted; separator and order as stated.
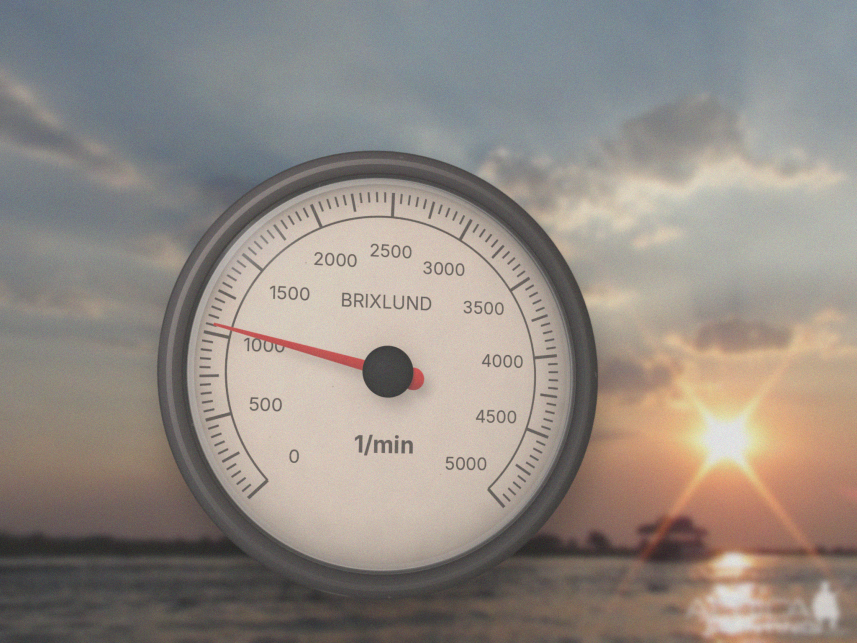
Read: 1050,rpm
